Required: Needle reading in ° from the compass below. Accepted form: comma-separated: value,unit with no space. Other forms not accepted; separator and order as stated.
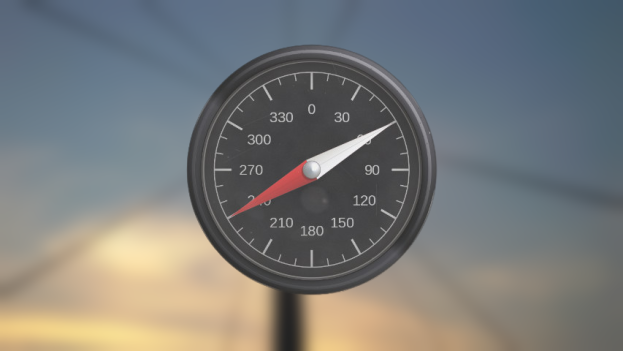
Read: 240,°
